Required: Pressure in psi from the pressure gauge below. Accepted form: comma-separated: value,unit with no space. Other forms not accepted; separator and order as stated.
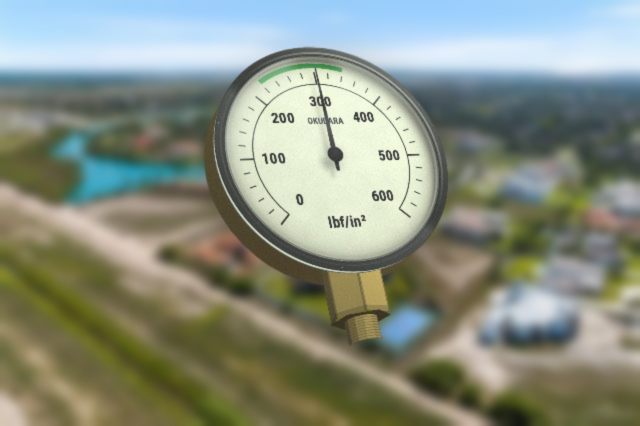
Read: 300,psi
